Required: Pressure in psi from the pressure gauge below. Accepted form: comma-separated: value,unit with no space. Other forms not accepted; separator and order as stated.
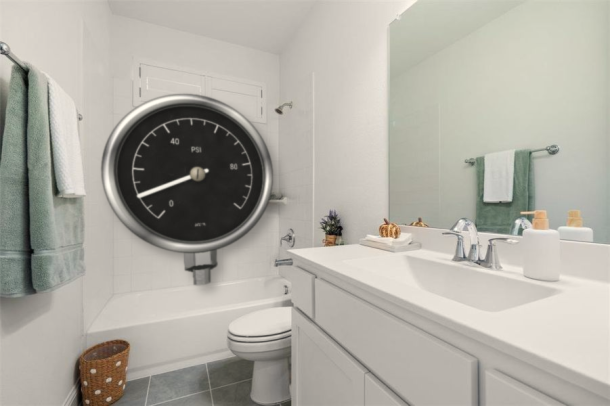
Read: 10,psi
